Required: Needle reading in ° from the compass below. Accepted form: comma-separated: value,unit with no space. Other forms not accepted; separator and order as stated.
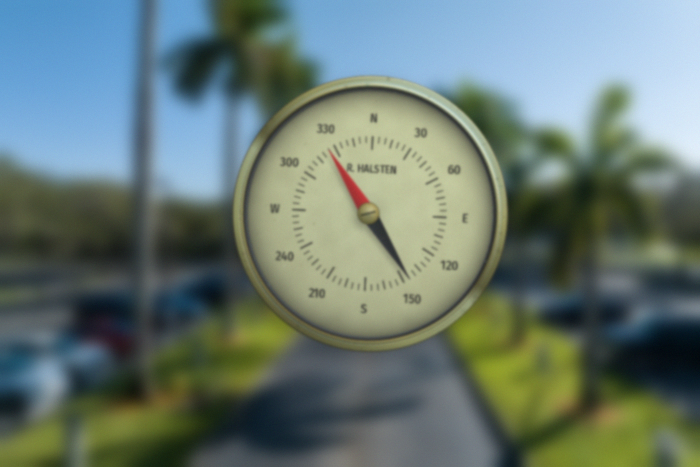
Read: 325,°
